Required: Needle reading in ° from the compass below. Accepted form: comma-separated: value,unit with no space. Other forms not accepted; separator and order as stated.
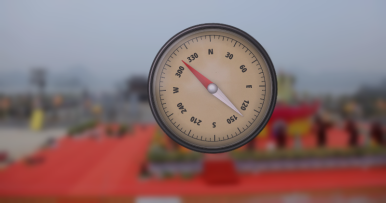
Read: 315,°
